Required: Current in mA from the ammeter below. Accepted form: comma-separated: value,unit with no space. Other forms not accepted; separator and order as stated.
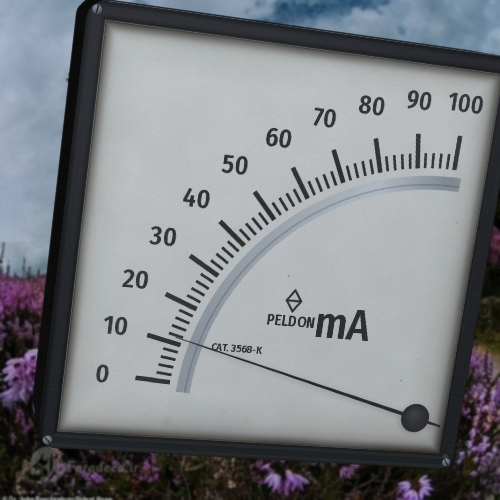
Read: 12,mA
